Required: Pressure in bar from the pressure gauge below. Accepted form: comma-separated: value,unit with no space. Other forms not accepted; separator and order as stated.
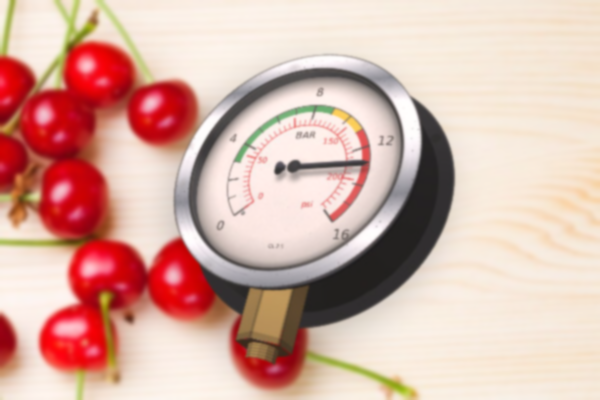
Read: 13,bar
